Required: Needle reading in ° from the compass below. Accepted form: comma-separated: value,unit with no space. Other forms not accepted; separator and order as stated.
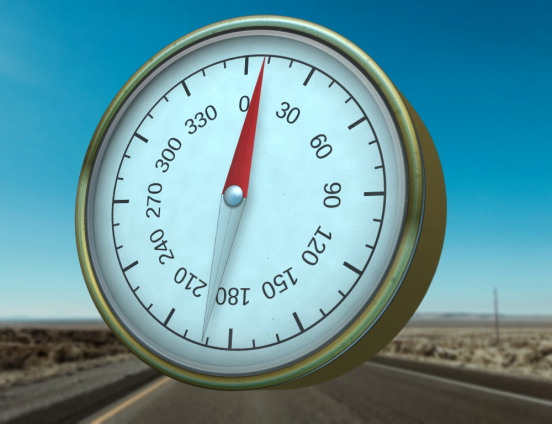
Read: 10,°
